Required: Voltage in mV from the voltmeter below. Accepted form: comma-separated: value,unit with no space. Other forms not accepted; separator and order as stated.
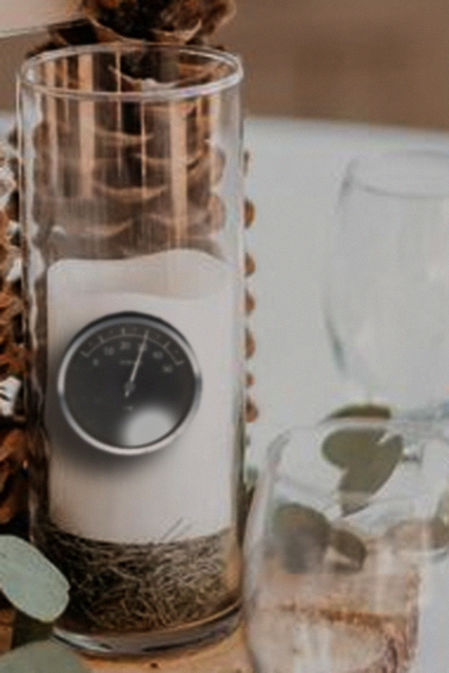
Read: 30,mV
